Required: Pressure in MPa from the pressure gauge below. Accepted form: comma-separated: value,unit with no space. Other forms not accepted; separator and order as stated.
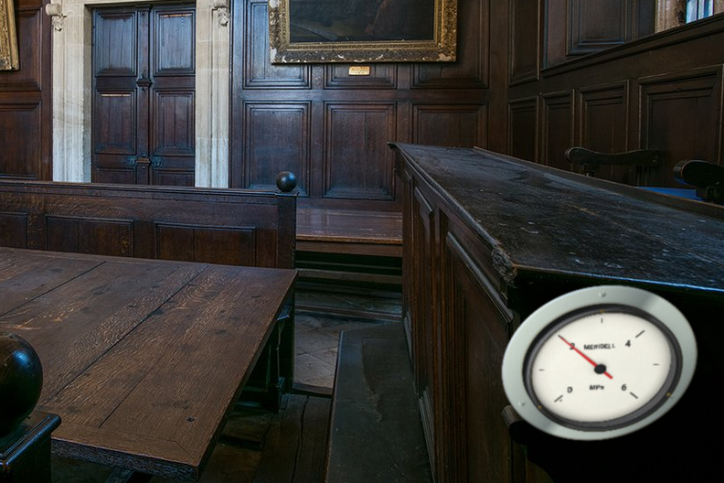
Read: 2,MPa
